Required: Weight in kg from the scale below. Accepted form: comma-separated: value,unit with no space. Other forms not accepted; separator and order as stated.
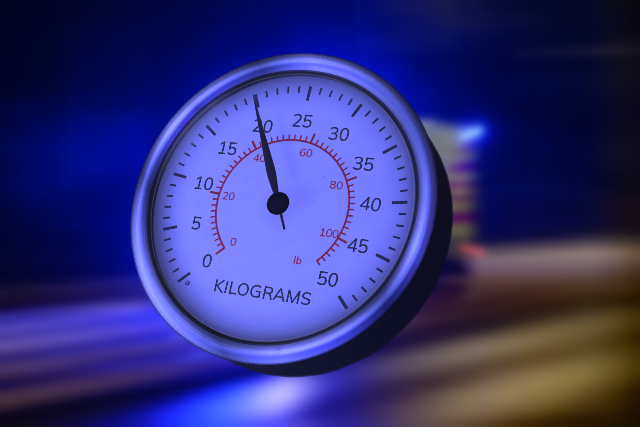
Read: 20,kg
